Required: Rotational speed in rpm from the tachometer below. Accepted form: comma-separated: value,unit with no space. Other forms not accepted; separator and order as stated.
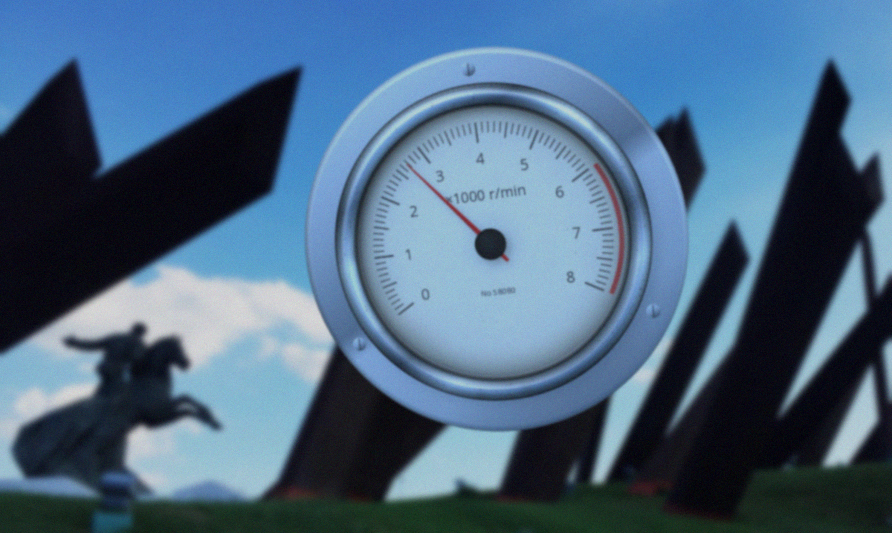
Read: 2700,rpm
